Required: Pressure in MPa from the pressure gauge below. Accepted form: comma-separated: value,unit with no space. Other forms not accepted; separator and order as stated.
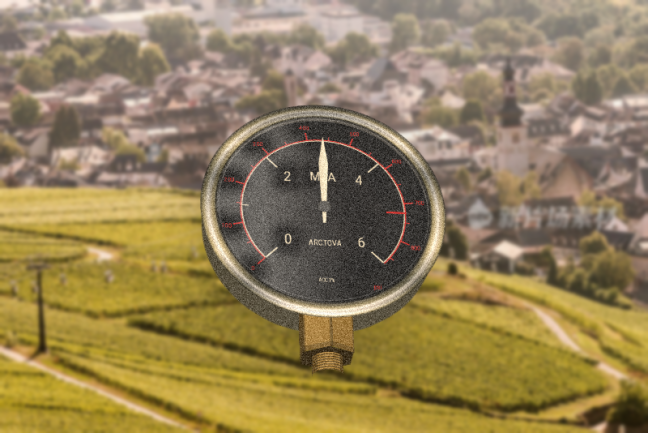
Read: 3,MPa
